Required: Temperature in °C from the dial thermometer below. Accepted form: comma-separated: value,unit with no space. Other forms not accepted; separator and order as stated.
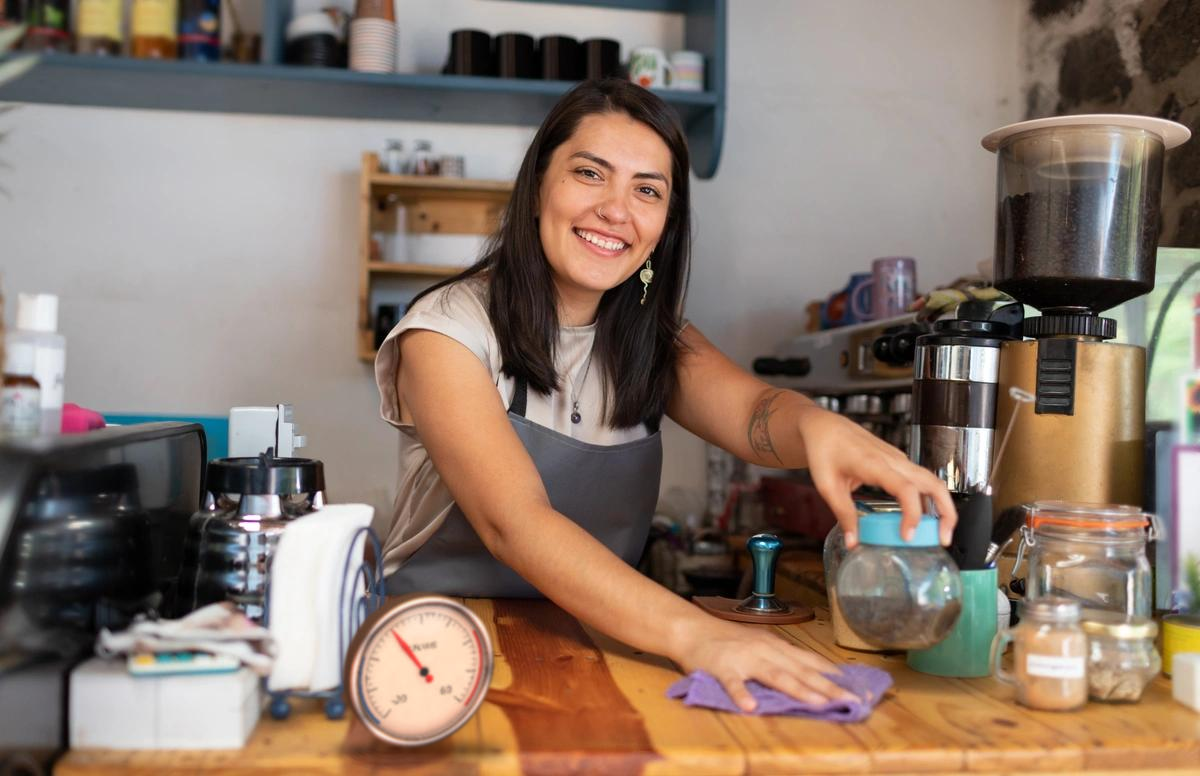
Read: 10,°C
